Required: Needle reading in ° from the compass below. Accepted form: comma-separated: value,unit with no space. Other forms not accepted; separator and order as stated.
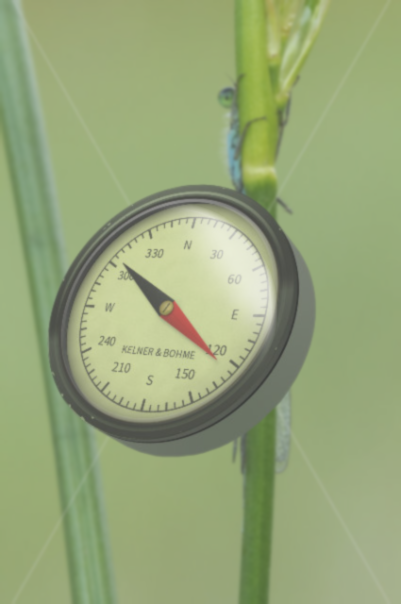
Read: 125,°
